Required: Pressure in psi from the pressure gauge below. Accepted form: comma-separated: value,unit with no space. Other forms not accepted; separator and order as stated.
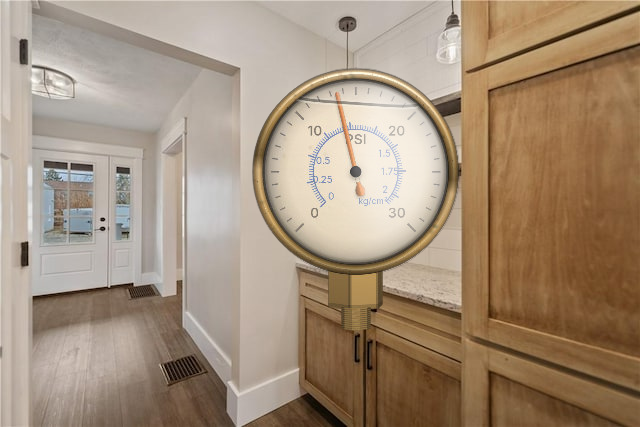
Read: 13.5,psi
